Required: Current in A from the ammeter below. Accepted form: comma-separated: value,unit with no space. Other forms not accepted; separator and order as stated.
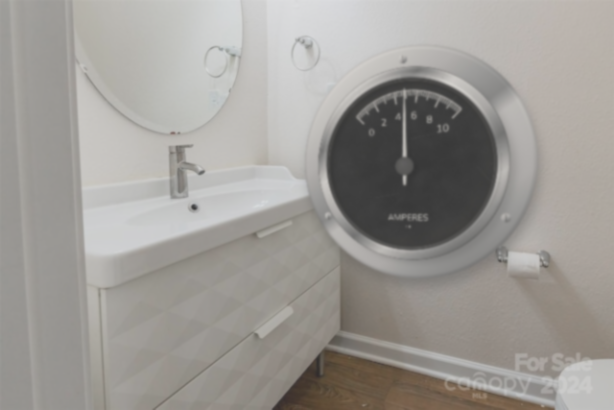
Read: 5,A
